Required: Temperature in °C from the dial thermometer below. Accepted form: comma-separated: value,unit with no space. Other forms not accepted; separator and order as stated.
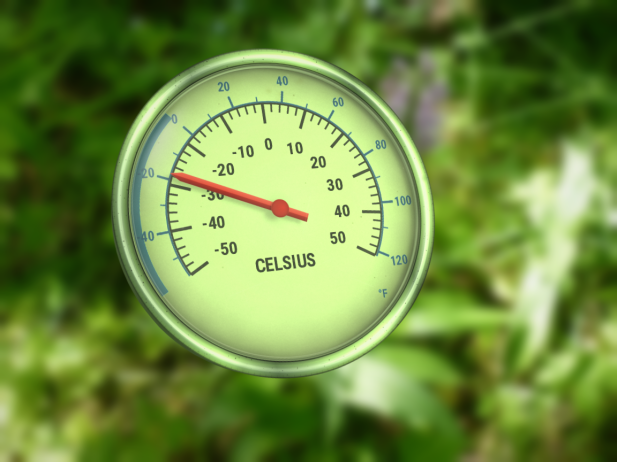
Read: -28,°C
